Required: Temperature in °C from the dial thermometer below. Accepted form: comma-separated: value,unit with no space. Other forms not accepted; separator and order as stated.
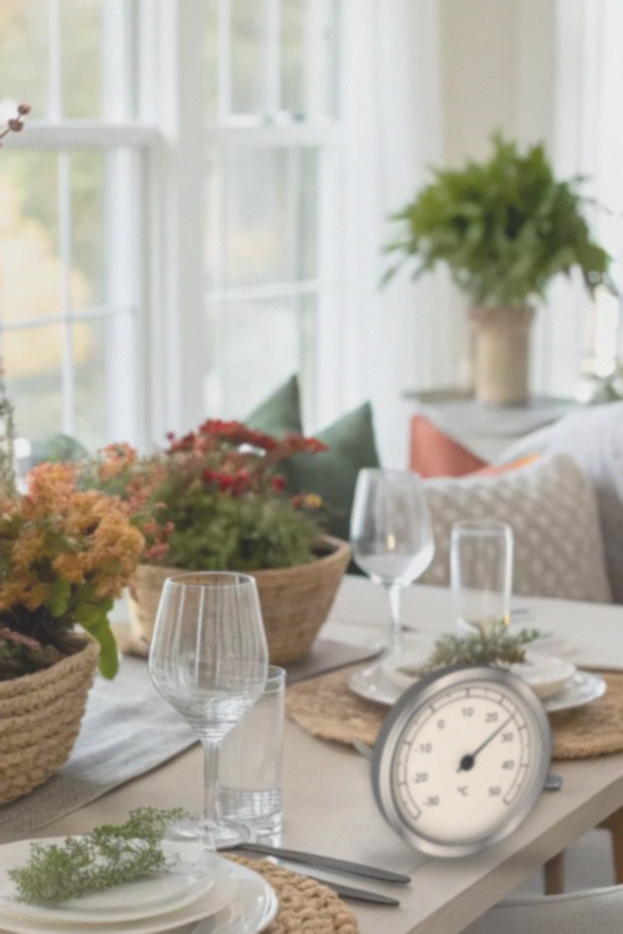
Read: 25,°C
